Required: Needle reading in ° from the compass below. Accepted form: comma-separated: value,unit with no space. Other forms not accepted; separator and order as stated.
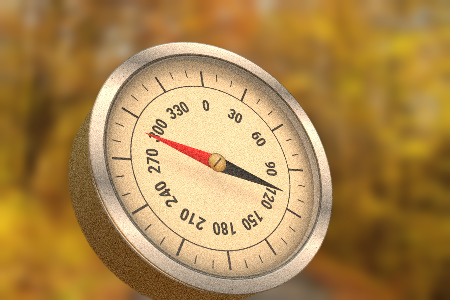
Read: 290,°
